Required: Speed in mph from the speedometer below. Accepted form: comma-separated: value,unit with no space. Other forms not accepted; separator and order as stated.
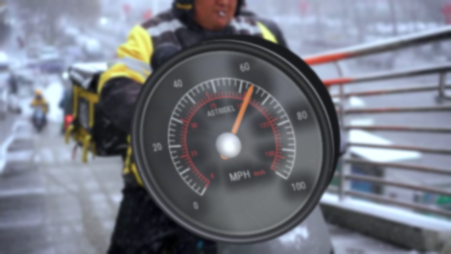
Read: 64,mph
